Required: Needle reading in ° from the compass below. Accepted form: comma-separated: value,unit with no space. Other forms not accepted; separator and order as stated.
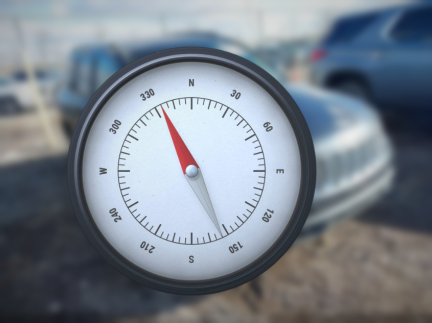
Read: 335,°
